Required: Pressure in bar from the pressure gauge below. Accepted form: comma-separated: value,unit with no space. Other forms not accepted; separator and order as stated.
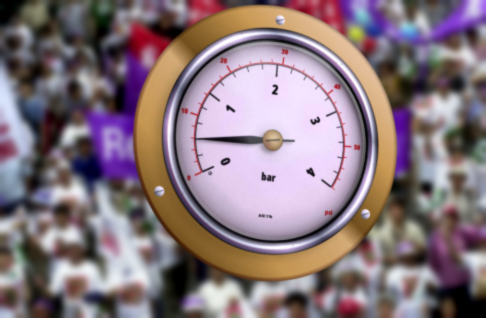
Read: 0.4,bar
